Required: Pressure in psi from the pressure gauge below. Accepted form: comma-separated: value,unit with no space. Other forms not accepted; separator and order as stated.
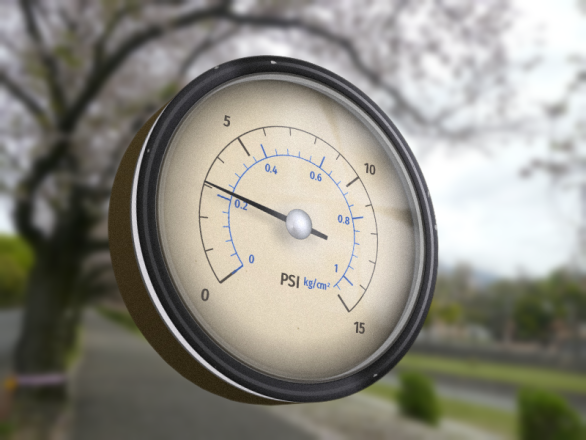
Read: 3,psi
